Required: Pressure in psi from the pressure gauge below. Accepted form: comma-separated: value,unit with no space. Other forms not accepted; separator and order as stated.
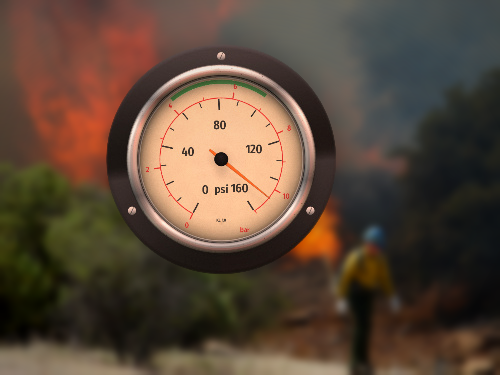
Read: 150,psi
